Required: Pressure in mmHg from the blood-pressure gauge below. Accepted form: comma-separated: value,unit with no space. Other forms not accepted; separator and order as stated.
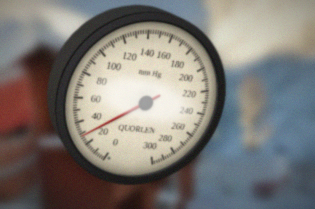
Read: 30,mmHg
